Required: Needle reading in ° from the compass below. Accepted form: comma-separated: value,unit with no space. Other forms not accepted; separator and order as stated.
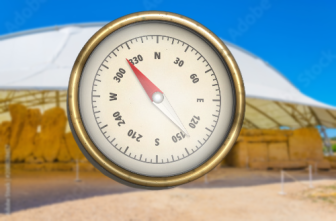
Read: 320,°
